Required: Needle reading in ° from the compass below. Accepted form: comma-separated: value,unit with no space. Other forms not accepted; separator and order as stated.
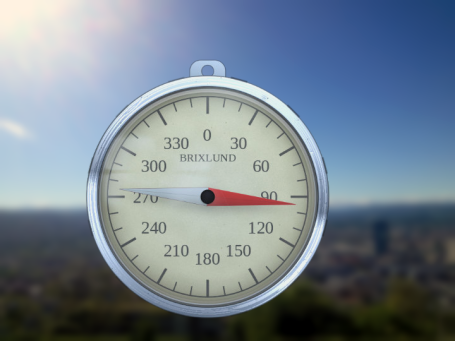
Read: 95,°
